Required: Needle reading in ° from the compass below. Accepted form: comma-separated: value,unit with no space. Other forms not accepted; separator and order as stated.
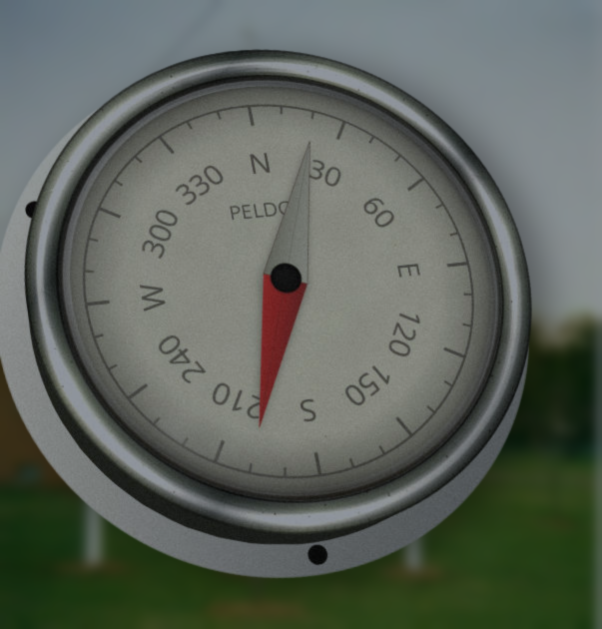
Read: 200,°
